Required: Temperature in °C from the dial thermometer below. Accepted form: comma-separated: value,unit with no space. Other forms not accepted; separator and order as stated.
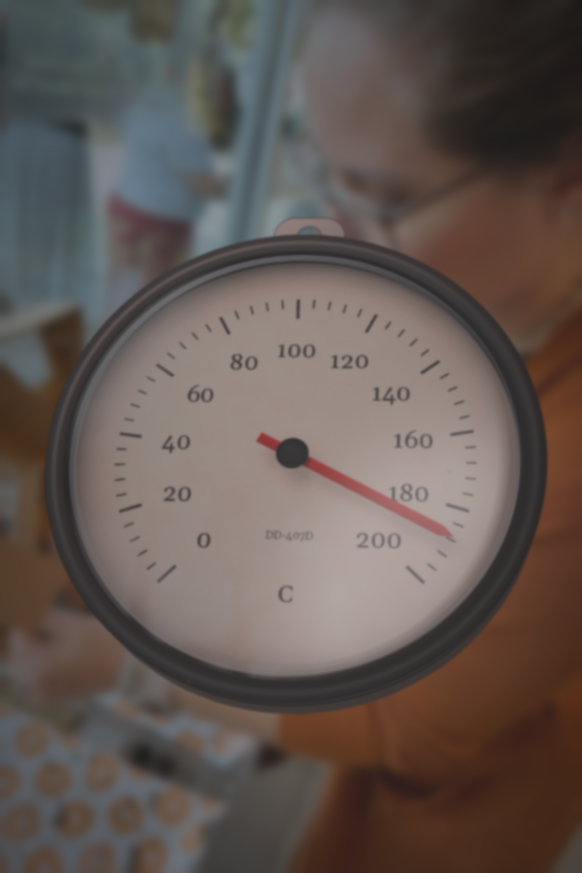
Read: 188,°C
